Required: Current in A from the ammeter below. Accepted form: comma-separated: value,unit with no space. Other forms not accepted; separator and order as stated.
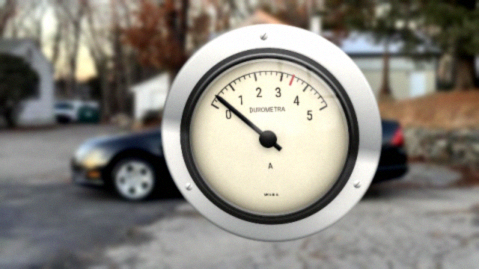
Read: 0.4,A
